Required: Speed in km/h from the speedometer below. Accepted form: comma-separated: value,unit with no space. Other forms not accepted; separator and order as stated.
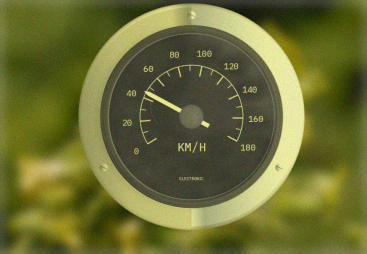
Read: 45,km/h
